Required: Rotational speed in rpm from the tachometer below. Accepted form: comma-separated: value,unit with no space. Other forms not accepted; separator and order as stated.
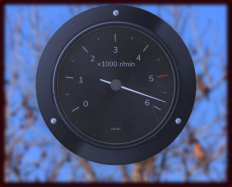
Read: 5750,rpm
